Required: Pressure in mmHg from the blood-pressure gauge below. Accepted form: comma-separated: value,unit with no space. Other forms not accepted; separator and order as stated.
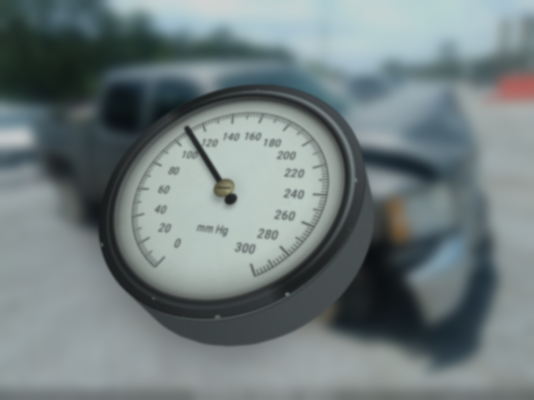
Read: 110,mmHg
